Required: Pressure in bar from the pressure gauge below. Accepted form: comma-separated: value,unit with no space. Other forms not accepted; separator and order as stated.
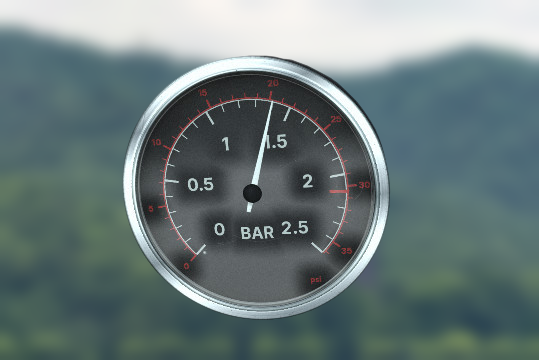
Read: 1.4,bar
